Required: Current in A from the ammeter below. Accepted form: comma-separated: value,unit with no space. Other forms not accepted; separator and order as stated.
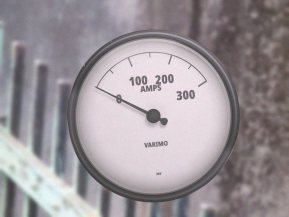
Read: 0,A
